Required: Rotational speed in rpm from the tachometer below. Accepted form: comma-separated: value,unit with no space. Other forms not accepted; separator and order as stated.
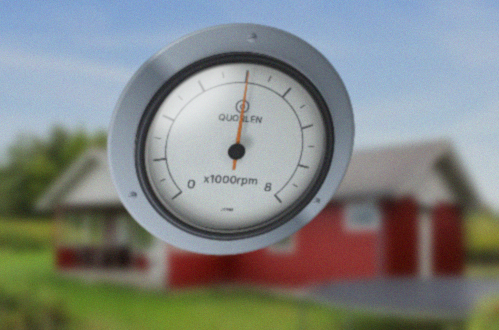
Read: 4000,rpm
